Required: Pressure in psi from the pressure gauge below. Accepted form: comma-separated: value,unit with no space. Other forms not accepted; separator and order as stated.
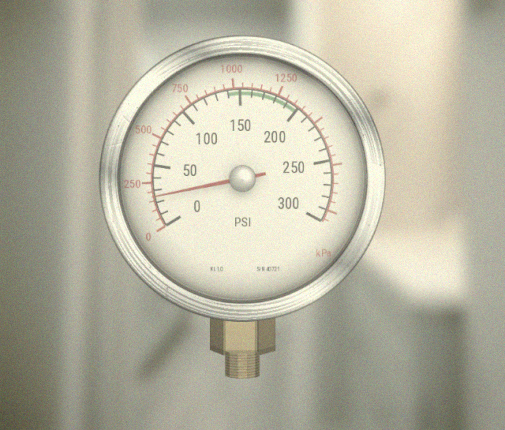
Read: 25,psi
